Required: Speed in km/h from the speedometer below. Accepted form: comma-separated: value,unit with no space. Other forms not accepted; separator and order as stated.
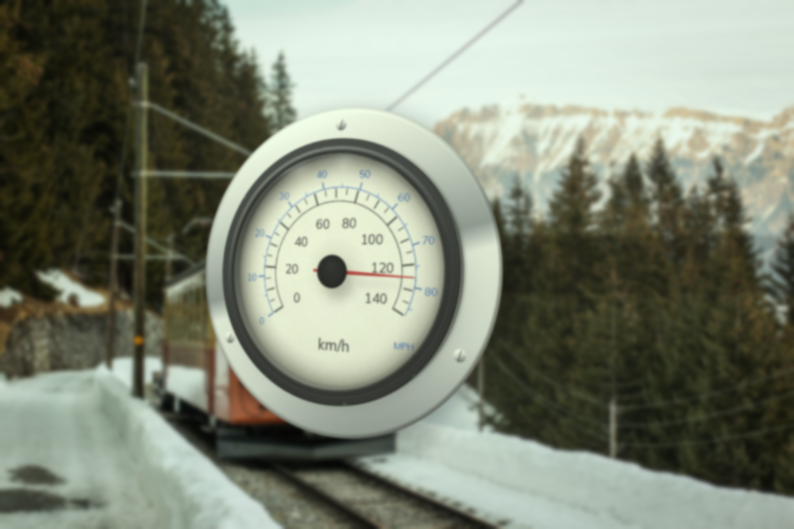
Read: 125,km/h
